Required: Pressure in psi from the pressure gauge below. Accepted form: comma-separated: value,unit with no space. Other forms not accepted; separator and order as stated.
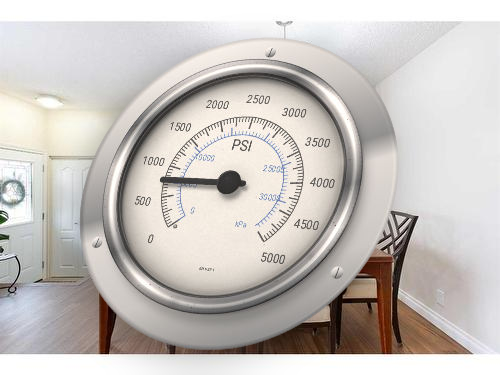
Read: 750,psi
